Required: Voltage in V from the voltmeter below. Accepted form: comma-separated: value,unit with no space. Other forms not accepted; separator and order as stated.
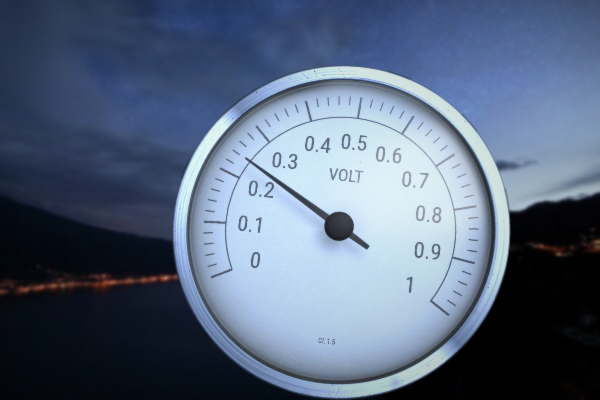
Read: 0.24,V
